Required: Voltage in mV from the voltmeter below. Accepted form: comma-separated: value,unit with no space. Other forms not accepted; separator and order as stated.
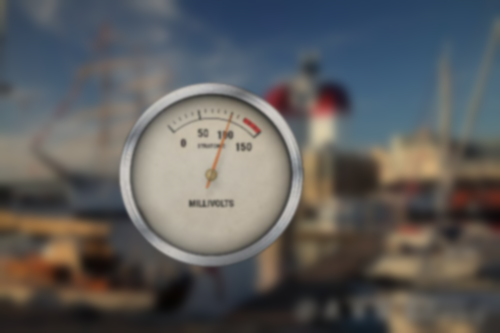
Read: 100,mV
